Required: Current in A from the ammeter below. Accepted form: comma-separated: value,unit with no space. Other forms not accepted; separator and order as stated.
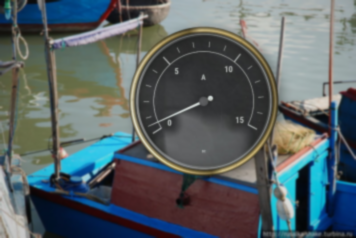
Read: 0.5,A
